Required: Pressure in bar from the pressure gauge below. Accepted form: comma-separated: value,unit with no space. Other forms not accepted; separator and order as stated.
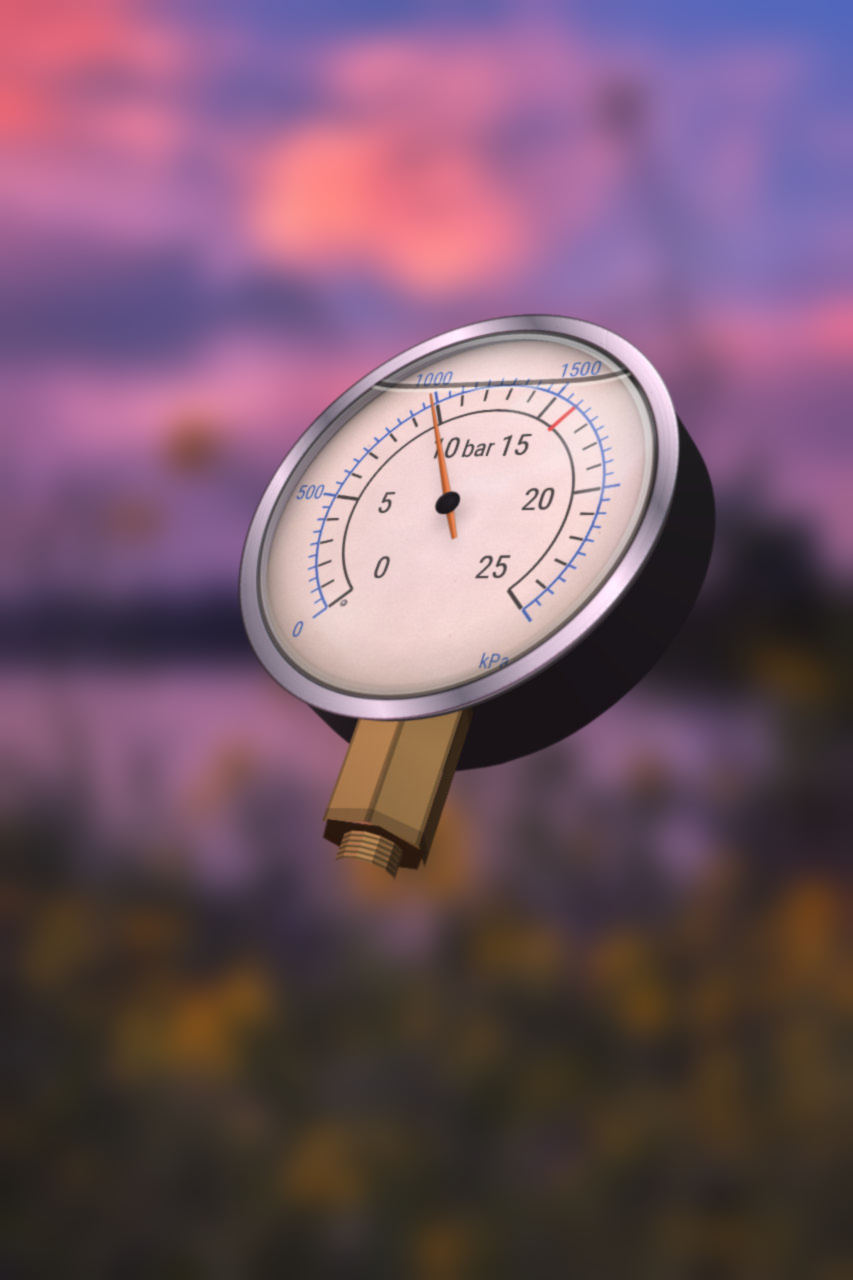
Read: 10,bar
